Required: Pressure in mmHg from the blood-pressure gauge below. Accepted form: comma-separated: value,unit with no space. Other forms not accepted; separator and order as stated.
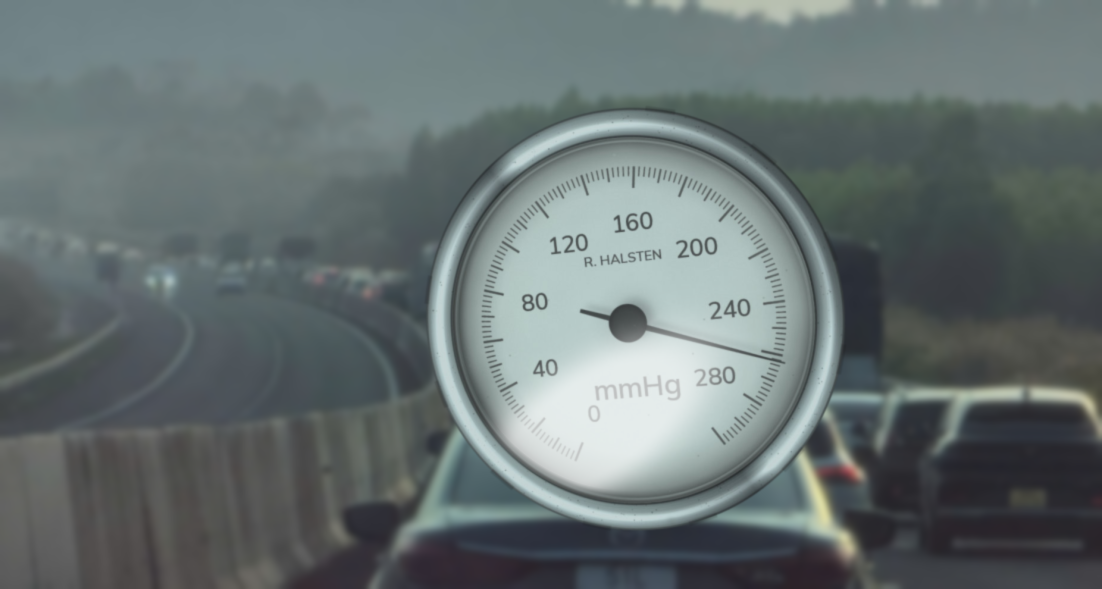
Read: 262,mmHg
